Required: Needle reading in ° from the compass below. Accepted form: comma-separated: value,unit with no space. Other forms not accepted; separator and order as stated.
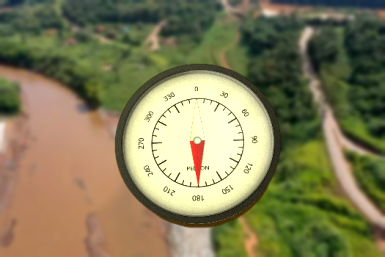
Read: 180,°
